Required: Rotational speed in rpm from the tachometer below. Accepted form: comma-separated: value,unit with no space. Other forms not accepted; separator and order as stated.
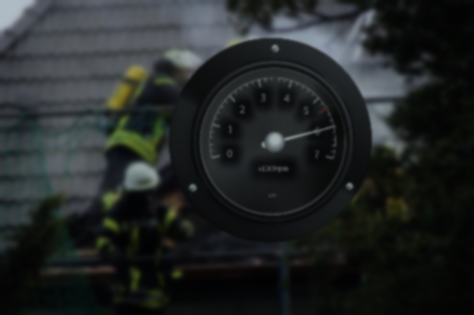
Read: 6000,rpm
